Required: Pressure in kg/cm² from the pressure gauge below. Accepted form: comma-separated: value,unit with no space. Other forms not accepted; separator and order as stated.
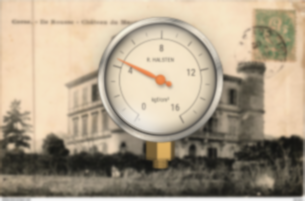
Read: 4.5,kg/cm²
